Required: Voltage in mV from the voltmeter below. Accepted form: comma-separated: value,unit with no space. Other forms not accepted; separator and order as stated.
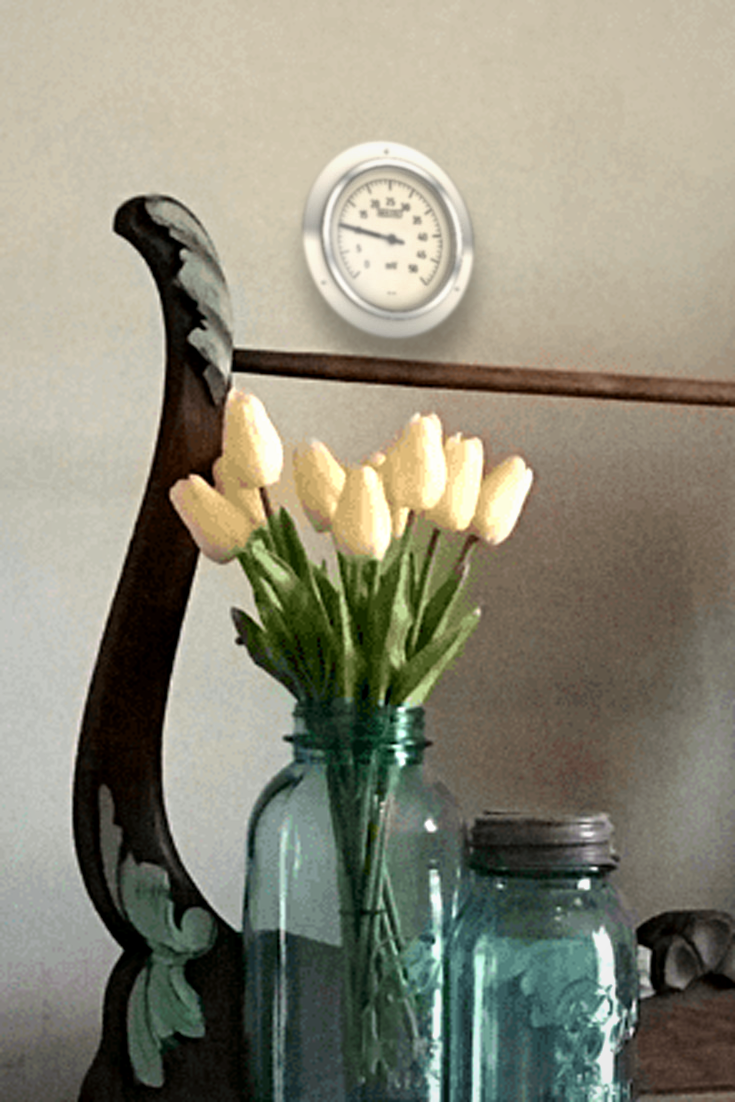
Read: 10,mV
